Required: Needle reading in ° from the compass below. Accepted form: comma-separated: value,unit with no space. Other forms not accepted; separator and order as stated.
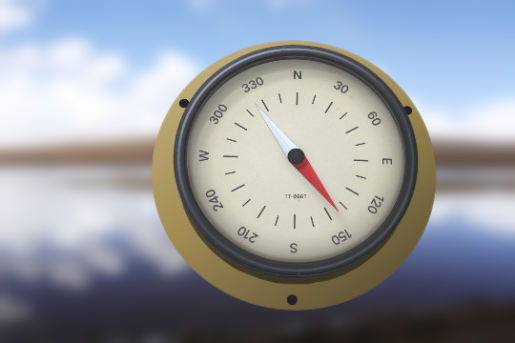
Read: 142.5,°
